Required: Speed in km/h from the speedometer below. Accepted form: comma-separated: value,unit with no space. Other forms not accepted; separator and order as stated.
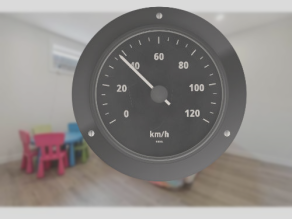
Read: 37.5,km/h
